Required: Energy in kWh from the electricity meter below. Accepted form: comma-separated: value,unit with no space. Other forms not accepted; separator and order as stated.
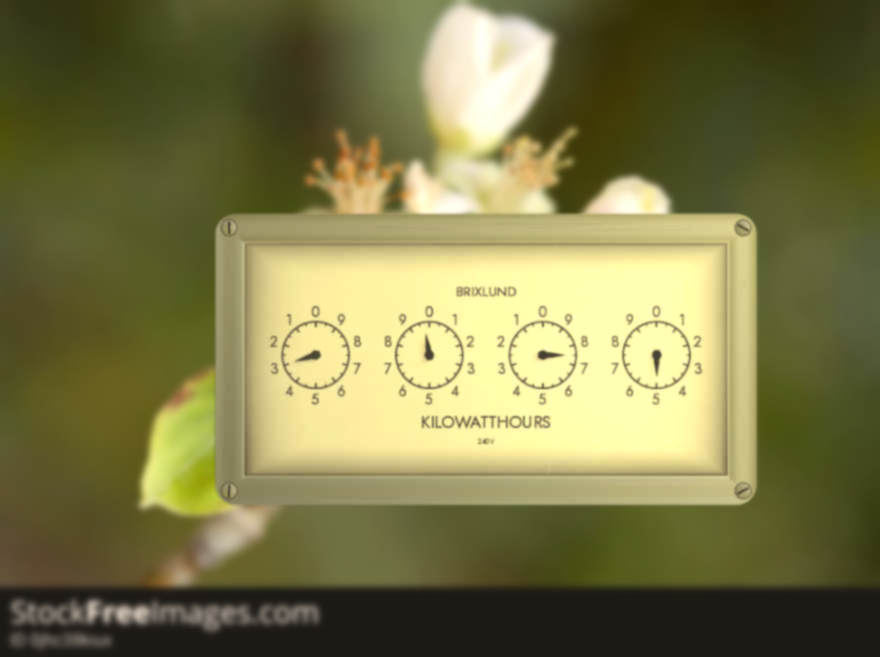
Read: 2975,kWh
